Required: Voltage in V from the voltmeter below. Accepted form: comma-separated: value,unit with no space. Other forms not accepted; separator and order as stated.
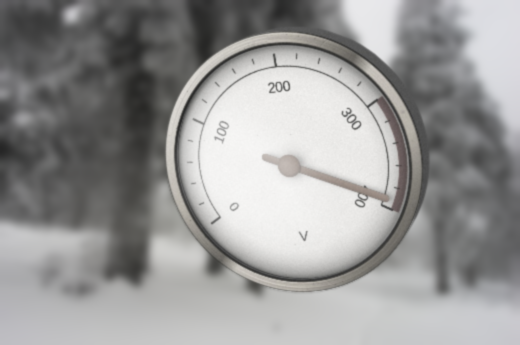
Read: 390,V
